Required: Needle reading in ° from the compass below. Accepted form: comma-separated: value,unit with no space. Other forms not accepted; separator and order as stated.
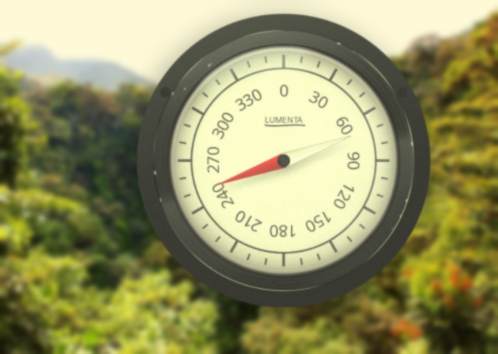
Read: 250,°
